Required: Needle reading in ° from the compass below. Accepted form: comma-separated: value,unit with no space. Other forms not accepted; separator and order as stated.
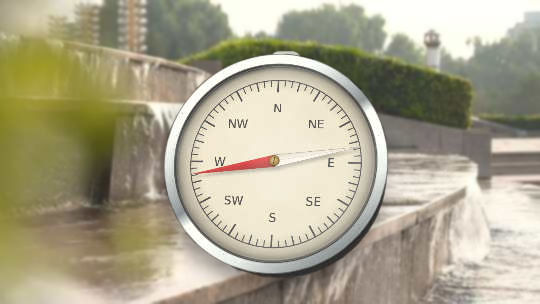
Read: 260,°
